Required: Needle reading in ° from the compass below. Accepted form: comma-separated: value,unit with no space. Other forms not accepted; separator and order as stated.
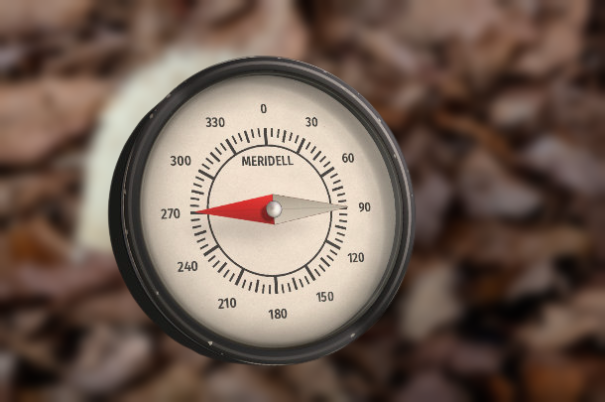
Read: 270,°
